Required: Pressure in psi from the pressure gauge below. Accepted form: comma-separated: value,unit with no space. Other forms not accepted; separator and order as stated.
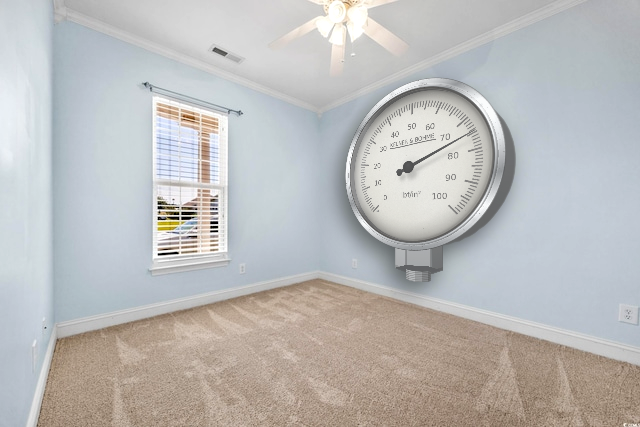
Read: 75,psi
